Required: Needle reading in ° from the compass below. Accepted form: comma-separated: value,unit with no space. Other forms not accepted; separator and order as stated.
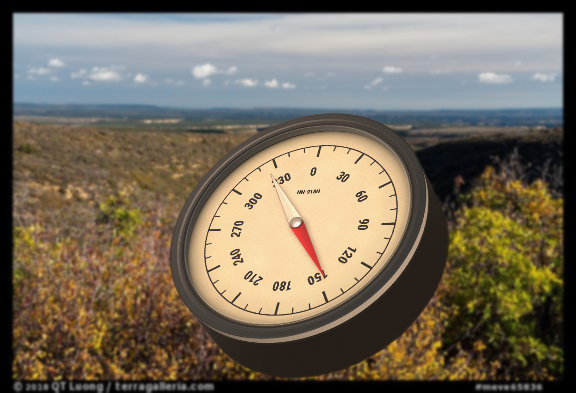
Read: 145,°
